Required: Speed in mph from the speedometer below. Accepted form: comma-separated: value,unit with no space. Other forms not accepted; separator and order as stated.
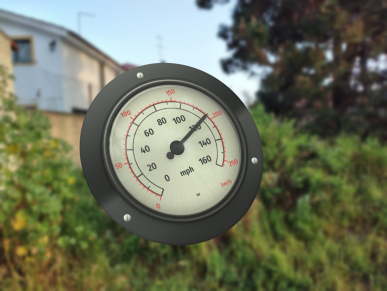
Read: 120,mph
